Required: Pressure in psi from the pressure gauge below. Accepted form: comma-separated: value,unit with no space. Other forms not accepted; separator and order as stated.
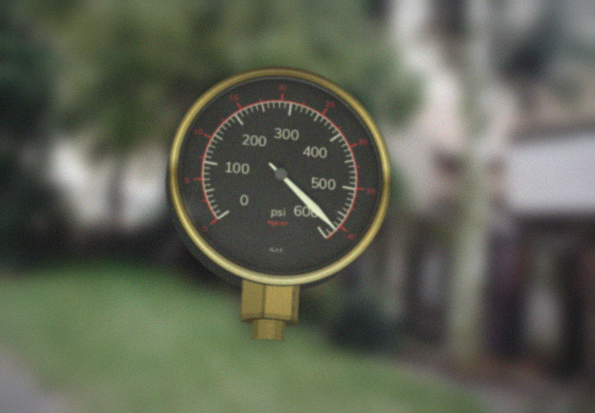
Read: 580,psi
